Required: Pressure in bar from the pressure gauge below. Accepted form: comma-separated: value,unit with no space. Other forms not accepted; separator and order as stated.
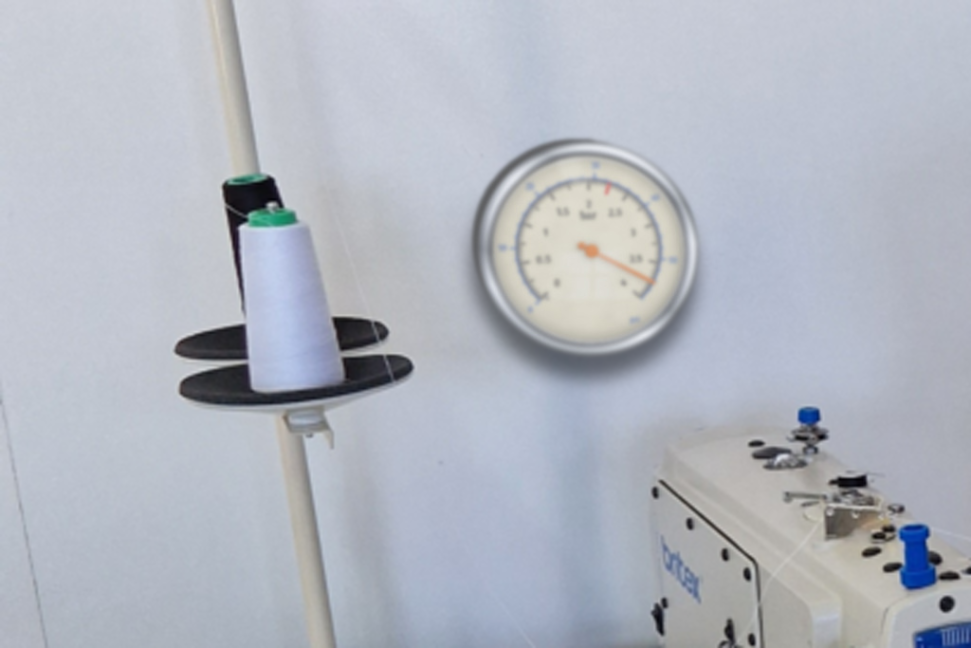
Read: 3.75,bar
